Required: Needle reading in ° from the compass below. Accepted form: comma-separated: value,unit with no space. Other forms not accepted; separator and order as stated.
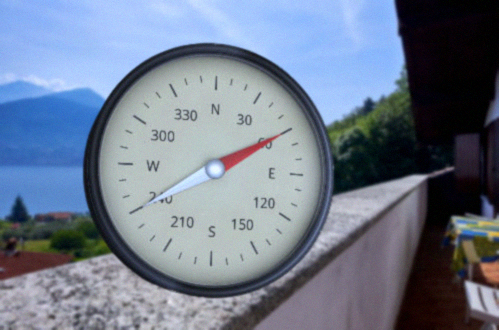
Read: 60,°
